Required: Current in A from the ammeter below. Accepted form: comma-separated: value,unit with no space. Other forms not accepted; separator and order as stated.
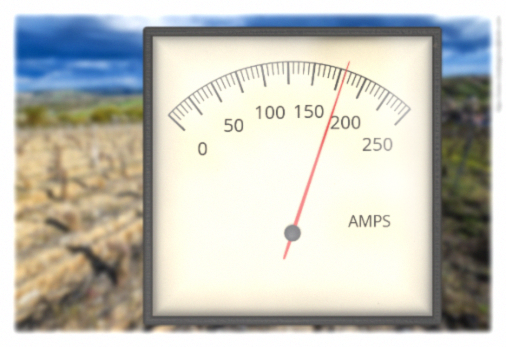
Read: 180,A
